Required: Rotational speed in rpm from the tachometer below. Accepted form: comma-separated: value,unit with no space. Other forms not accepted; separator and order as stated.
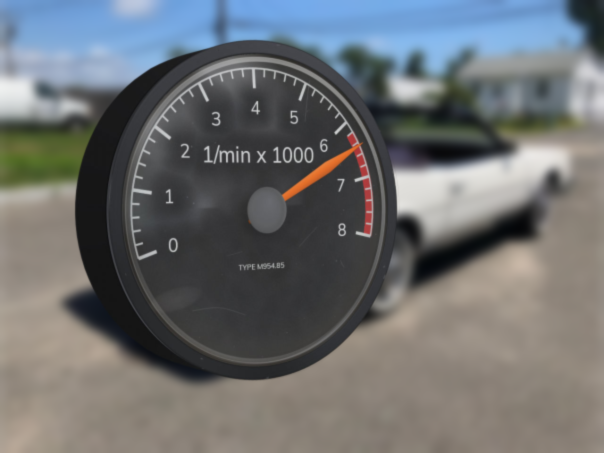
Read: 6400,rpm
